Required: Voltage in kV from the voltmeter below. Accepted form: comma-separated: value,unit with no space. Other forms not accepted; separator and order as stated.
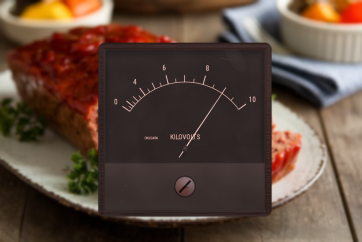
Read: 9,kV
